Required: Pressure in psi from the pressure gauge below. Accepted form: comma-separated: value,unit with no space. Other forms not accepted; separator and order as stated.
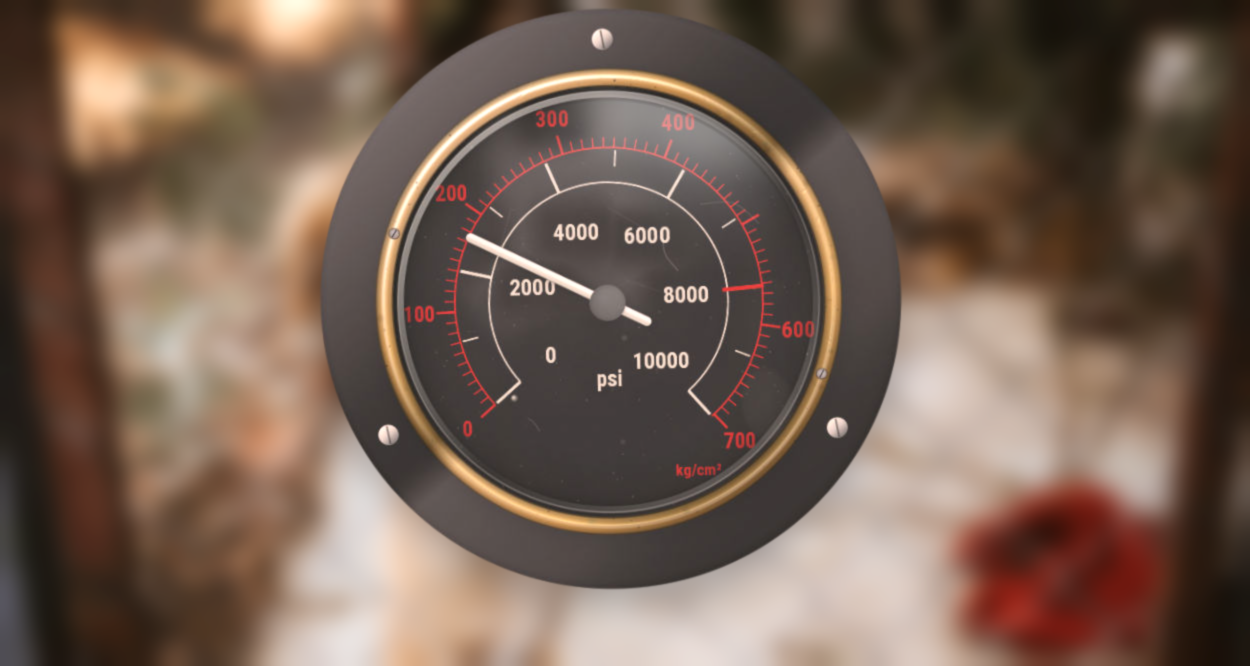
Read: 2500,psi
